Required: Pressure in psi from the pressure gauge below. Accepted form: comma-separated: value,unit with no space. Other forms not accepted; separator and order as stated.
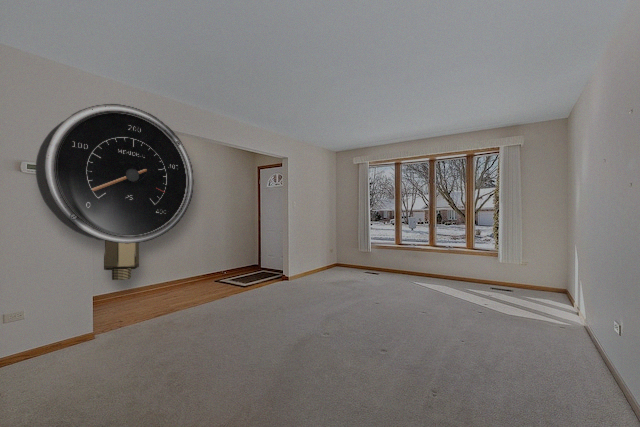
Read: 20,psi
